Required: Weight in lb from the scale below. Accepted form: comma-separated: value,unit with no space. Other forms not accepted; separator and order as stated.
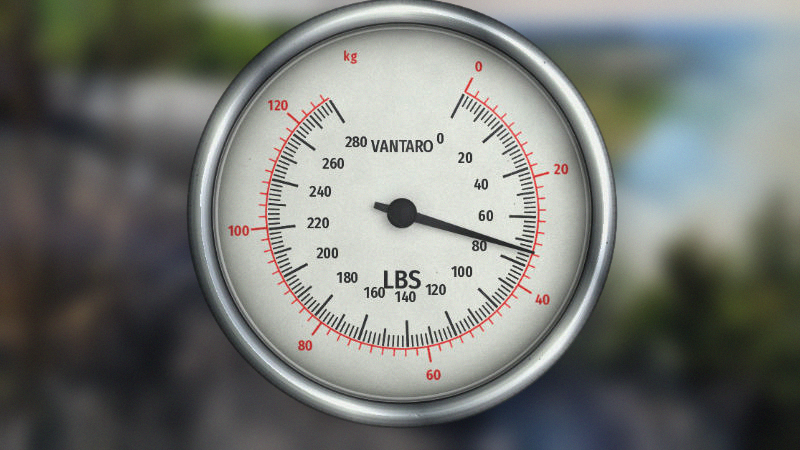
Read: 74,lb
